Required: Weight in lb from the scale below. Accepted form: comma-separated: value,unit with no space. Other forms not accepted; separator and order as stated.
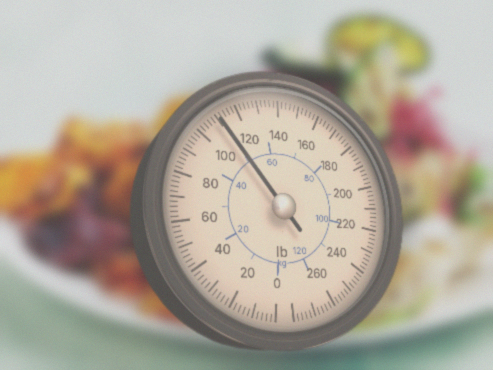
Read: 110,lb
